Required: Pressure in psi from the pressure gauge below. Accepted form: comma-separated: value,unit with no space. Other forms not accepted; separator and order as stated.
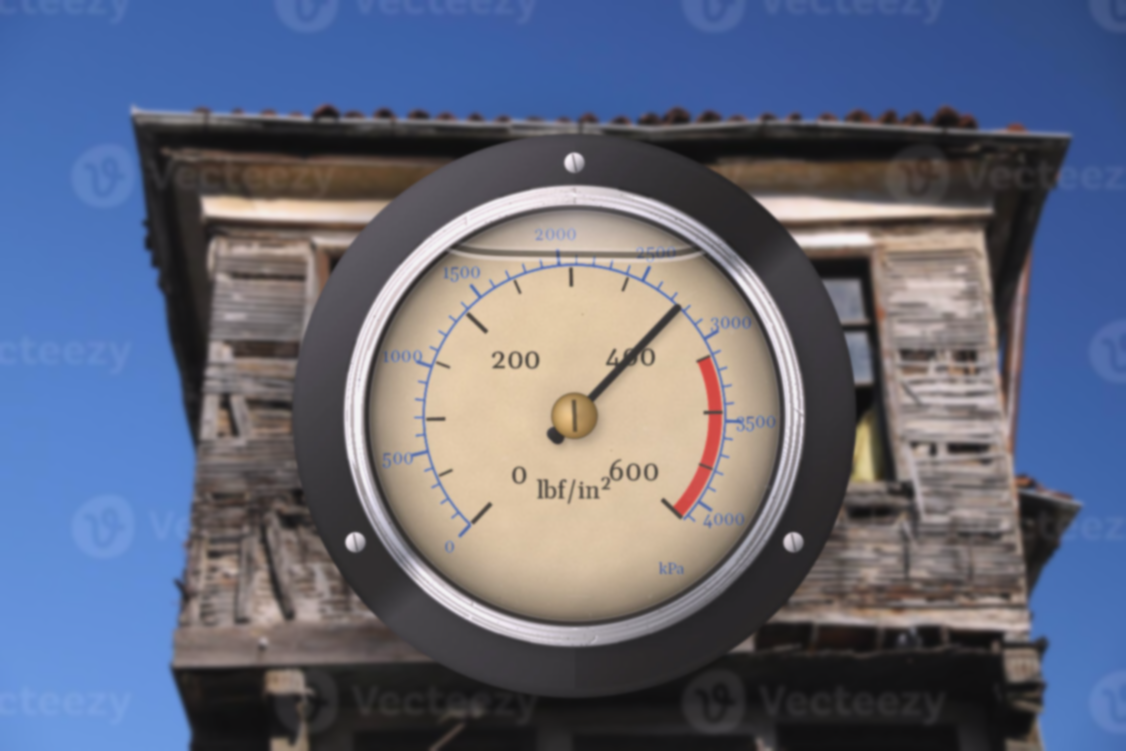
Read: 400,psi
